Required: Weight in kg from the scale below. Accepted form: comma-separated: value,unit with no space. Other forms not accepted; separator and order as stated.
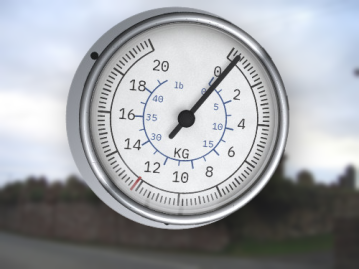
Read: 0.4,kg
